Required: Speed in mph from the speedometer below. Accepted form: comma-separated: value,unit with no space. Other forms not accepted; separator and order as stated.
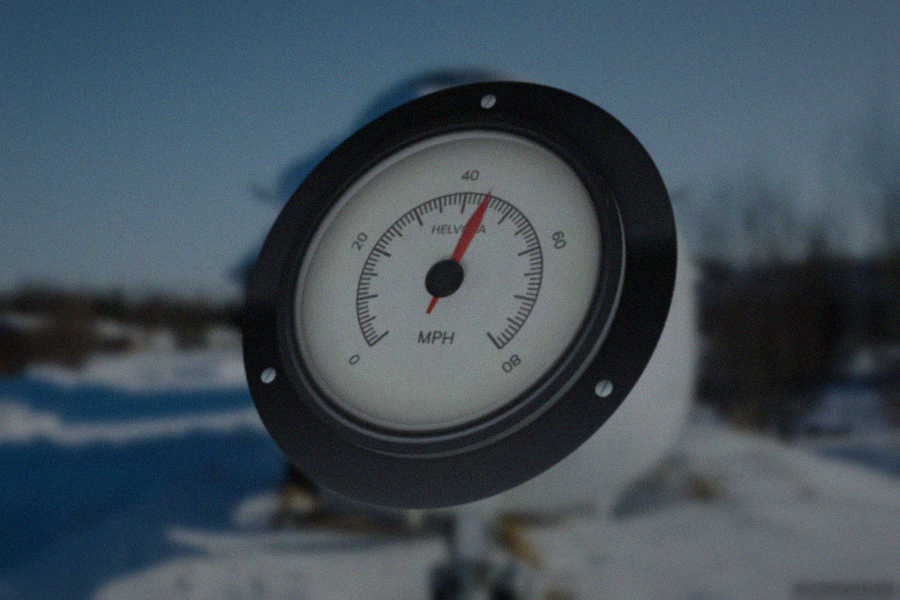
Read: 45,mph
